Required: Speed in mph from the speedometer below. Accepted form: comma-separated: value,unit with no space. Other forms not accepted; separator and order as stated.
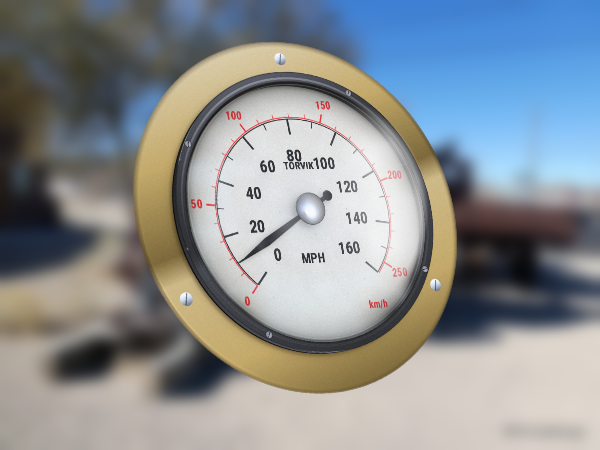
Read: 10,mph
